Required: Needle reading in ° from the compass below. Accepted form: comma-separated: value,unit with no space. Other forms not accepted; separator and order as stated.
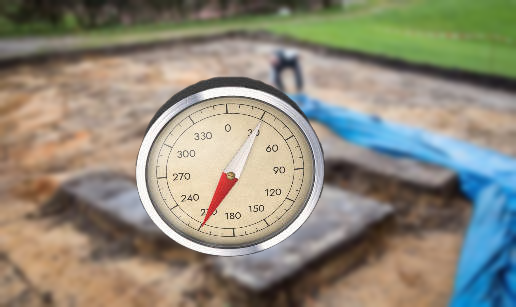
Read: 210,°
